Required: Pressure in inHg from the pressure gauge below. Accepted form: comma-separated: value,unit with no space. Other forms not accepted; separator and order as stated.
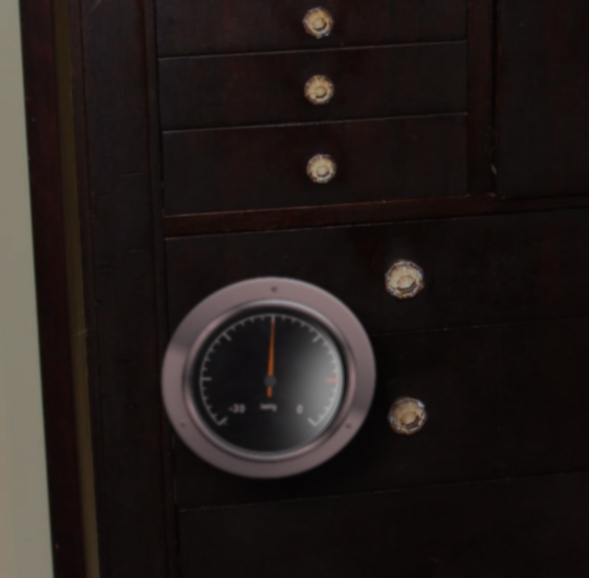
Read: -15,inHg
